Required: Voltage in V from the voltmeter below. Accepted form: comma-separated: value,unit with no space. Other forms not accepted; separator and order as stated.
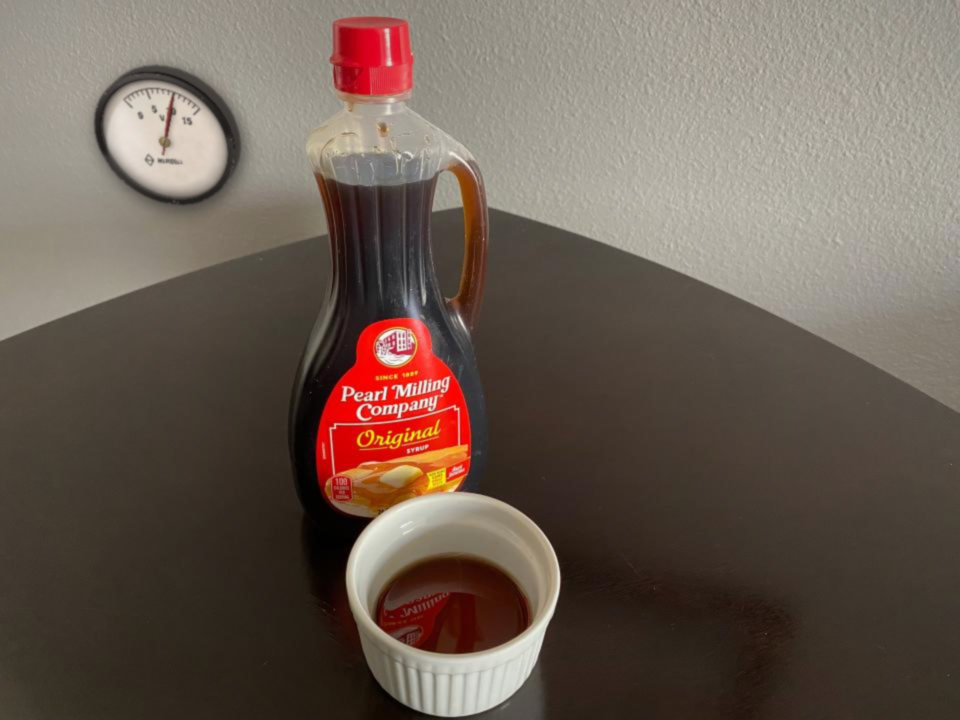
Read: 10,V
